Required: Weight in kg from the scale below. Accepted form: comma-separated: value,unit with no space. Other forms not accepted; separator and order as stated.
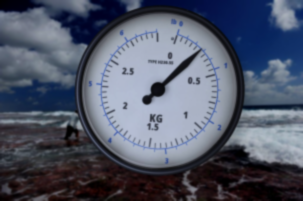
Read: 0.25,kg
